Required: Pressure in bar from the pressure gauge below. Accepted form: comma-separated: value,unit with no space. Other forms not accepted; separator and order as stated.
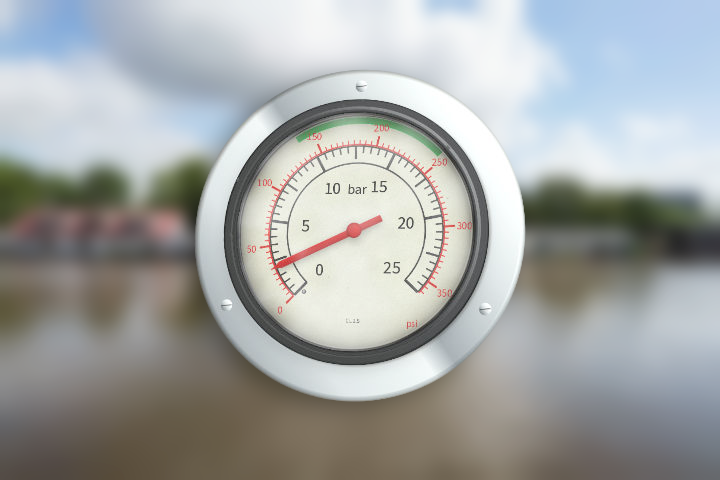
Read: 2,bar
